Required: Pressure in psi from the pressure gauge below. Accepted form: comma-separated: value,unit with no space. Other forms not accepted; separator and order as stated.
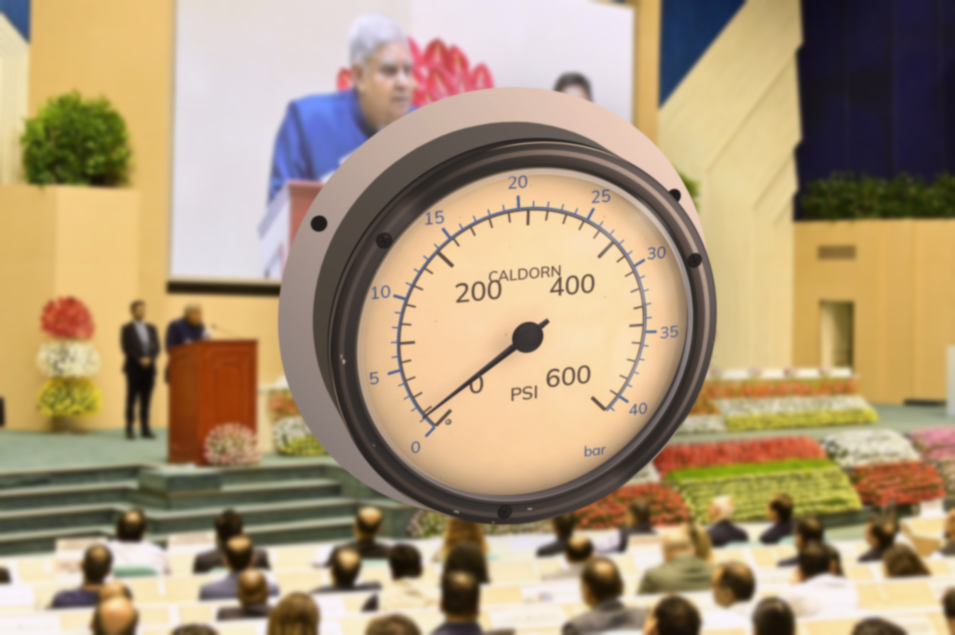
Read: 20,psi
